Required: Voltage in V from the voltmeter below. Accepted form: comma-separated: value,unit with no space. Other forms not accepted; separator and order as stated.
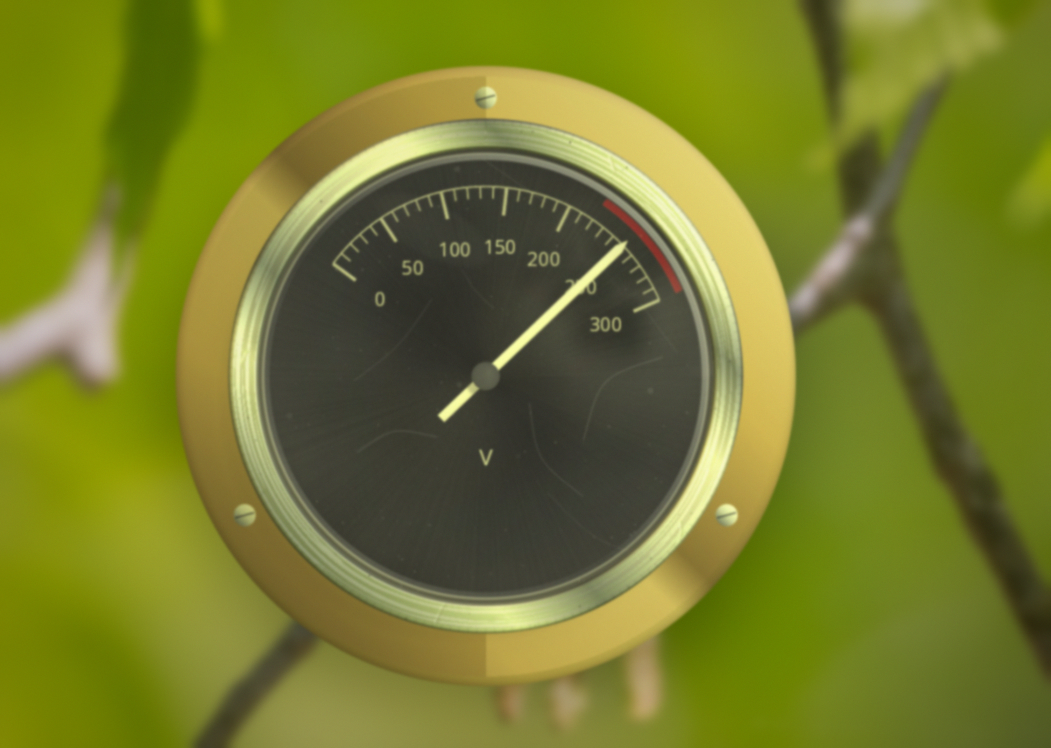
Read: 250,V
